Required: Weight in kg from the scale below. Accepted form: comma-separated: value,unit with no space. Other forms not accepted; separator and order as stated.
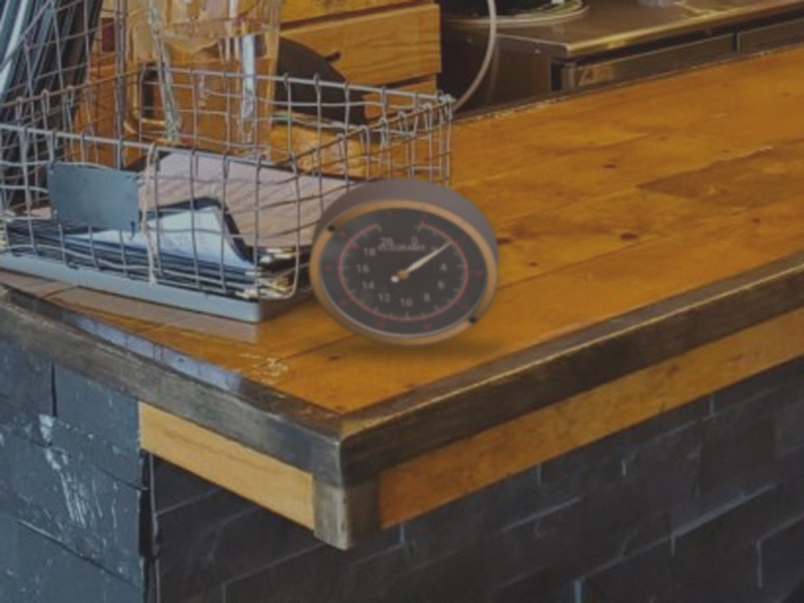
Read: 2,kg
